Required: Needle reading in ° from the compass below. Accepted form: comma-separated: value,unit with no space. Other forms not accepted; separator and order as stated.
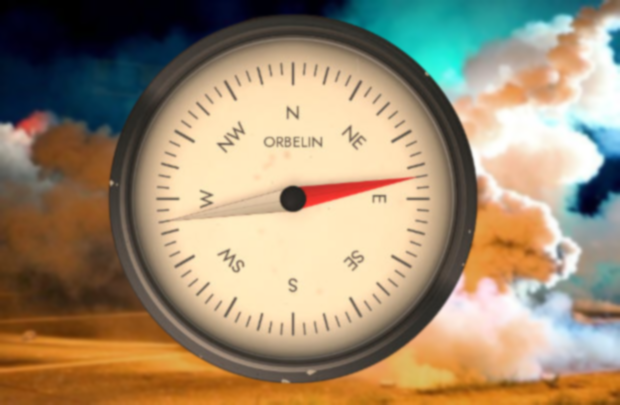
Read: 80,°
